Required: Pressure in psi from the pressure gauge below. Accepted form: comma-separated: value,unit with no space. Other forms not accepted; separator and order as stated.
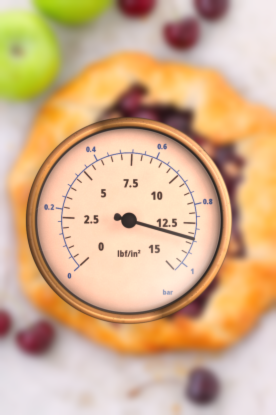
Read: 13.25,psi
